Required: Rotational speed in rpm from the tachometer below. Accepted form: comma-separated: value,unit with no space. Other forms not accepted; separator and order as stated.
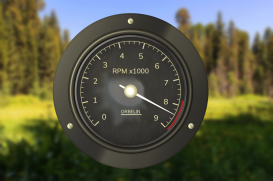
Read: 8400,rpm
